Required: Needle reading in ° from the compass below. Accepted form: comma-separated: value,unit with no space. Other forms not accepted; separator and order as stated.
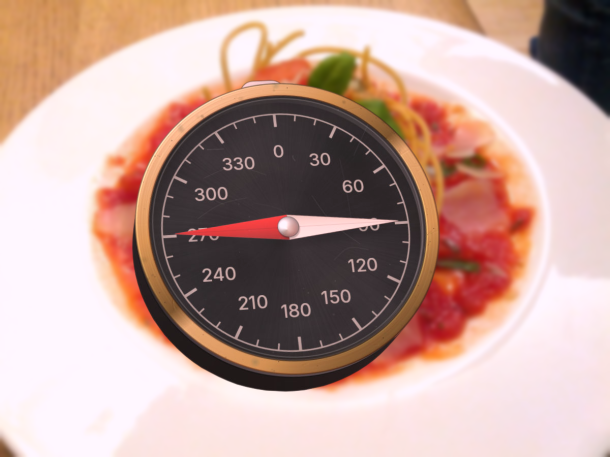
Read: 270,°
